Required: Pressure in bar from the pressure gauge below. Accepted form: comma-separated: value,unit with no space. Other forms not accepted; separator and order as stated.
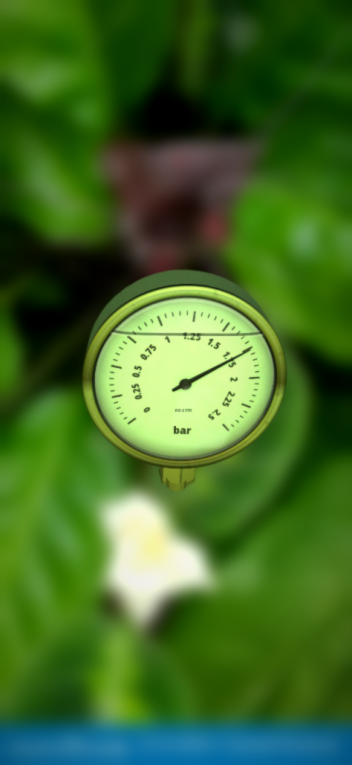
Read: 1.75,bar
